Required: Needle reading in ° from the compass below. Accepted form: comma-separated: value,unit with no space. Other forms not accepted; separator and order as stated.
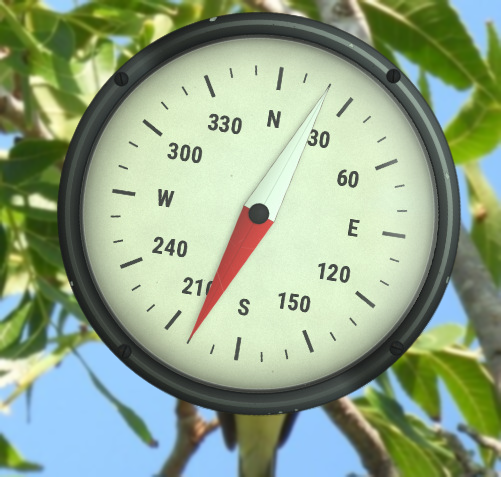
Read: 200,°
